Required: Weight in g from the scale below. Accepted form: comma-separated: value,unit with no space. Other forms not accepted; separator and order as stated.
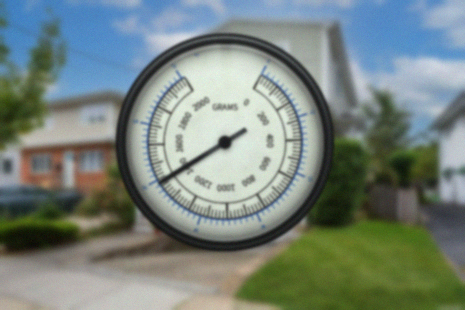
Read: 1400,g
